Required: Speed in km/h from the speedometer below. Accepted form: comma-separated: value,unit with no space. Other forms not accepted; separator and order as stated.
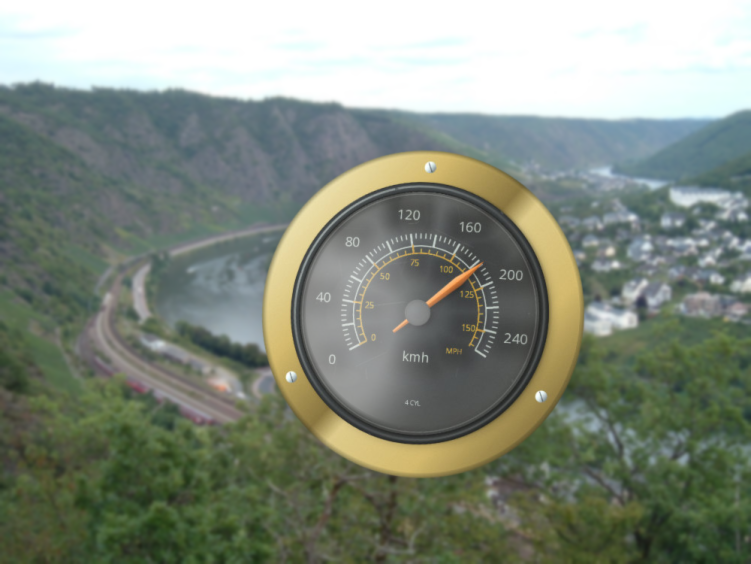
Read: 184,km/h
